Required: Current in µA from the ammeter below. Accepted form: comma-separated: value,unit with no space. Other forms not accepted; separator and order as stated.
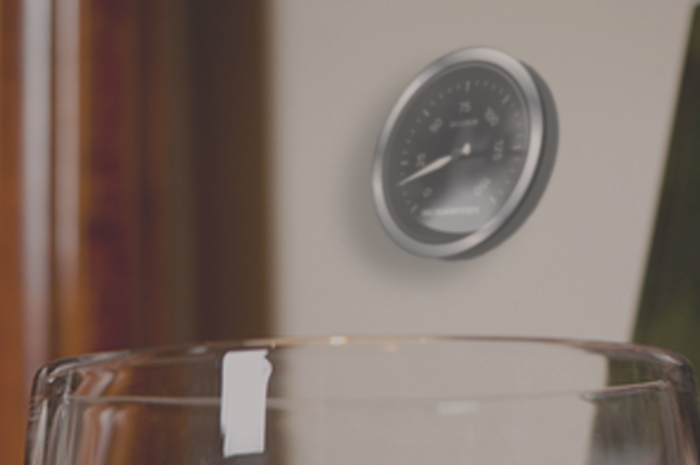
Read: 15,µA
